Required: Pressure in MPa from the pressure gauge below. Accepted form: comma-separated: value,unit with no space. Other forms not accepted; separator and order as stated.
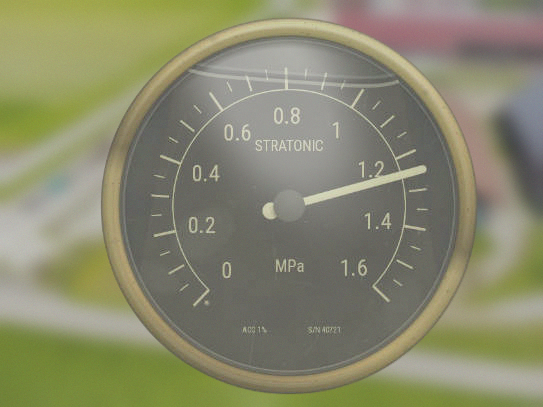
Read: 1.25,MPa
